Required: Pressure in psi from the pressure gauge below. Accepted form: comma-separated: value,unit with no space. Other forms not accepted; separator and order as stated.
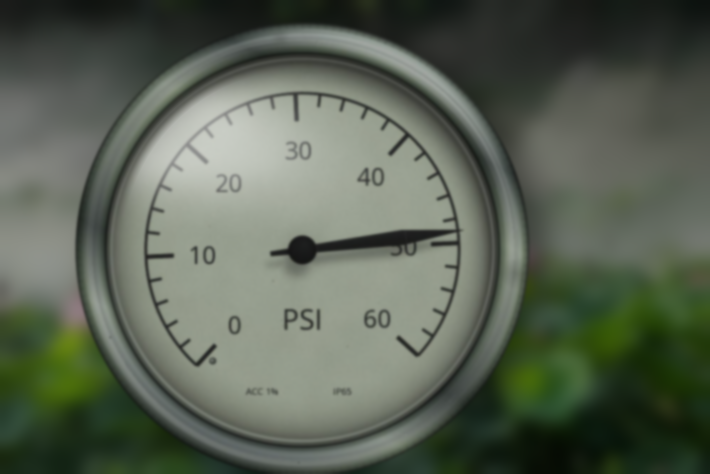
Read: 49,psi
